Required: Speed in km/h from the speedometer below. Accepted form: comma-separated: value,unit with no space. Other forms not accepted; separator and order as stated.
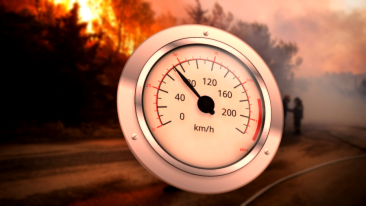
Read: 70,km/h
